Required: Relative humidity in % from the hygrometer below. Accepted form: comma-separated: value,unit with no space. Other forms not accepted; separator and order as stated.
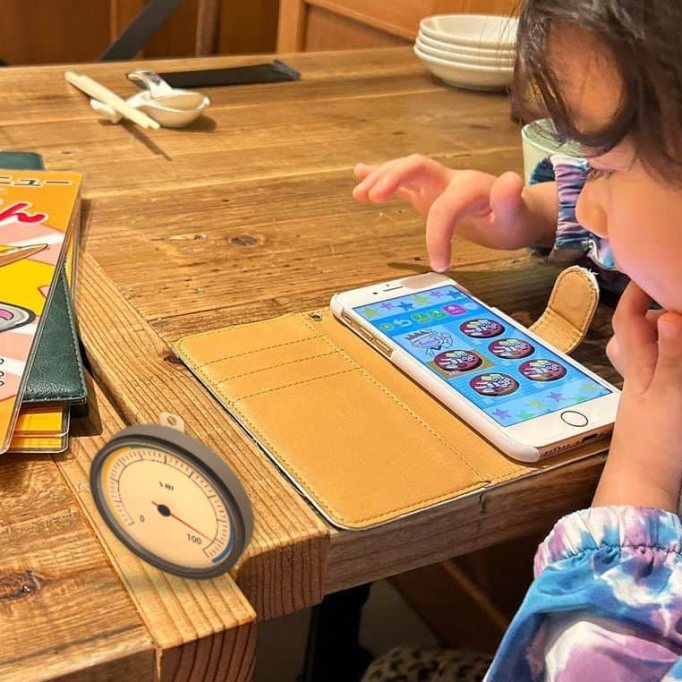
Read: 90,%
